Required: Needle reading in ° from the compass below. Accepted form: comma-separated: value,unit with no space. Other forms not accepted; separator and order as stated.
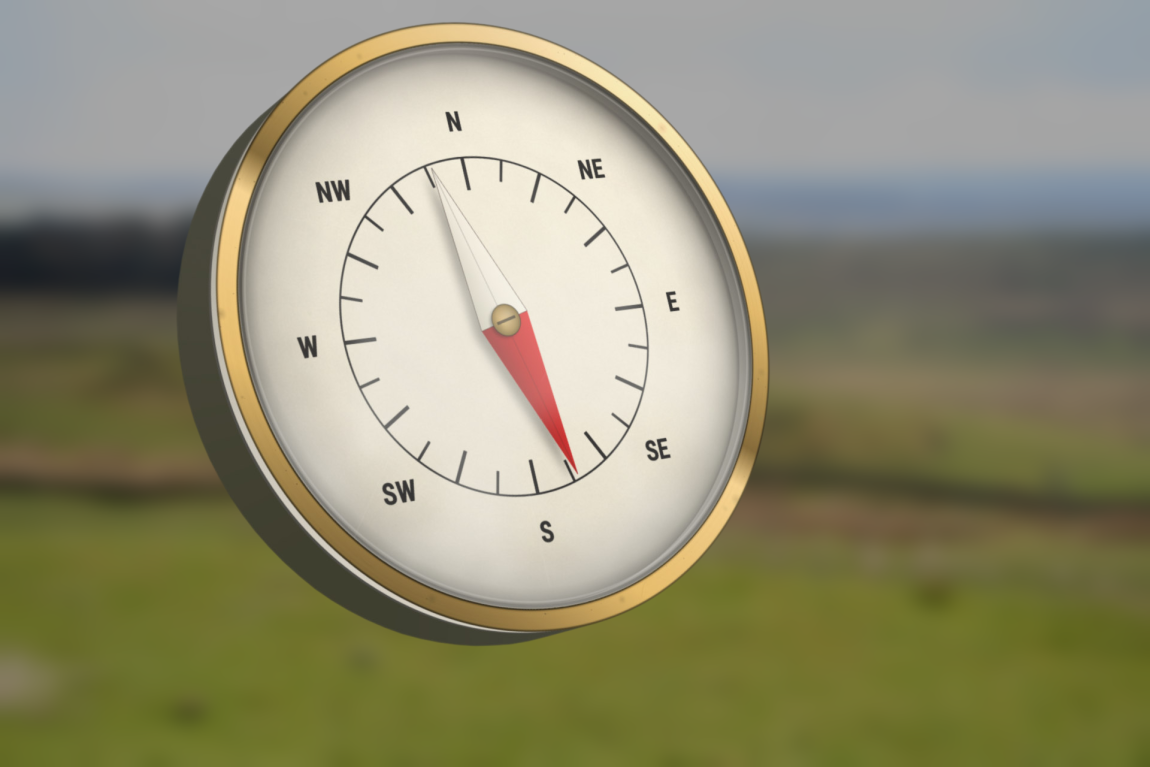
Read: 165,°
